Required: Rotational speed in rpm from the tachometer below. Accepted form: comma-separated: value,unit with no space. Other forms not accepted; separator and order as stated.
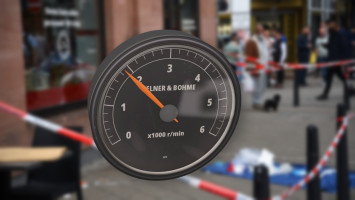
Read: 1900,rpm
